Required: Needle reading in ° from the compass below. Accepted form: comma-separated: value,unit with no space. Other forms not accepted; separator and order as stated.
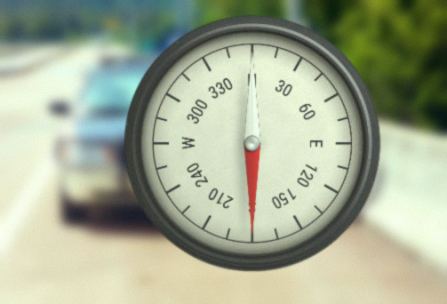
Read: 180,°
